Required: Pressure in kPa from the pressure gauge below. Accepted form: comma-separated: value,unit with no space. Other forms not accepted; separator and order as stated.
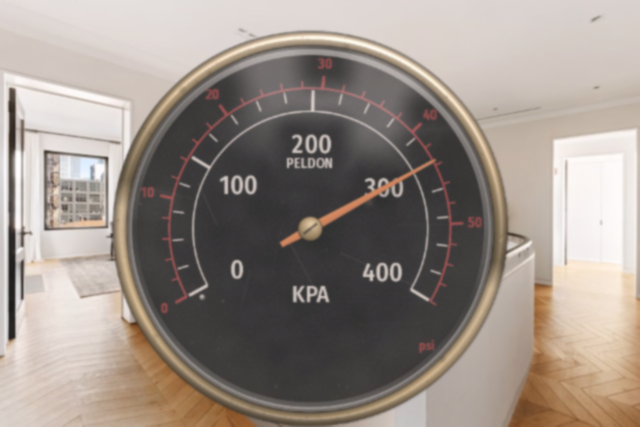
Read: 300,kPa
